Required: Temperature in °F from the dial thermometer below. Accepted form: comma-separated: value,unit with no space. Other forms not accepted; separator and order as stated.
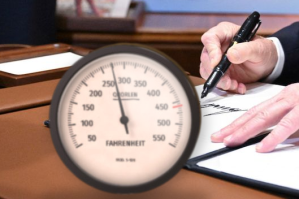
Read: 275,°F
